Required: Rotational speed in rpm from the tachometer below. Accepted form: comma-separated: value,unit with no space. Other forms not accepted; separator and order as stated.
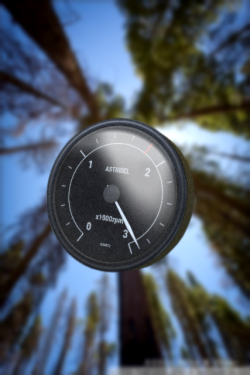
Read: 2900,rpm
